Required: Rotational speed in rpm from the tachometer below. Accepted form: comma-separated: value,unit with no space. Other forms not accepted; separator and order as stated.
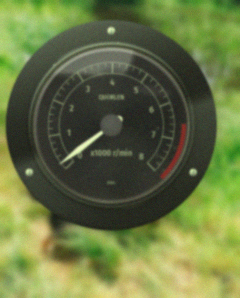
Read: 200,rpm
